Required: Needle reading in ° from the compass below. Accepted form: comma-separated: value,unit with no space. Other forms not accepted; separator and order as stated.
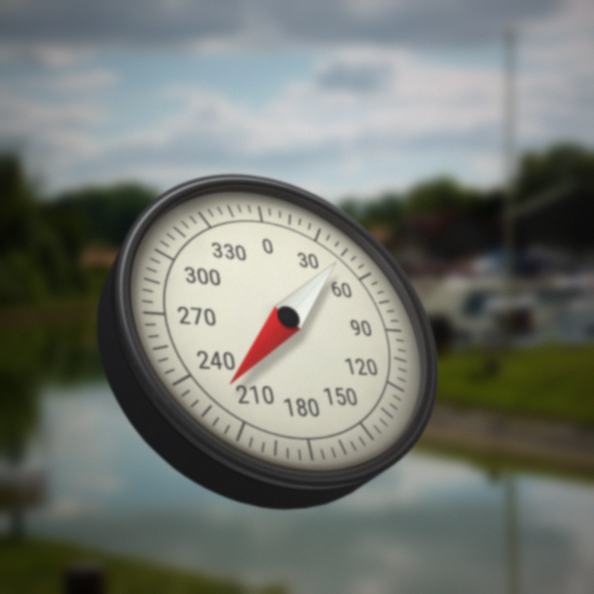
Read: 225,°
